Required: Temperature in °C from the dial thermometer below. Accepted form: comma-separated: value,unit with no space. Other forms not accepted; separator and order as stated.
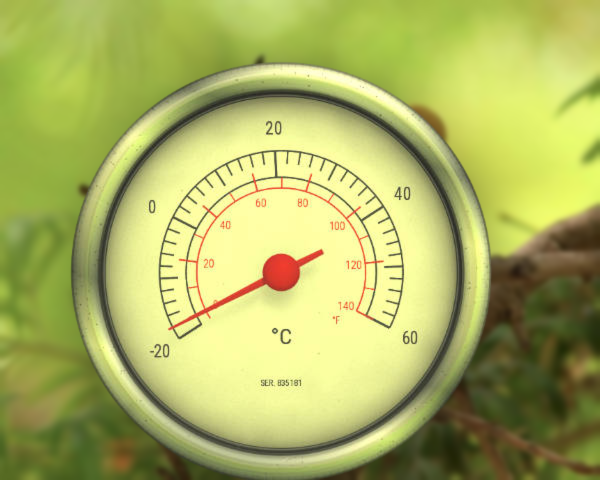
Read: -18,°C
